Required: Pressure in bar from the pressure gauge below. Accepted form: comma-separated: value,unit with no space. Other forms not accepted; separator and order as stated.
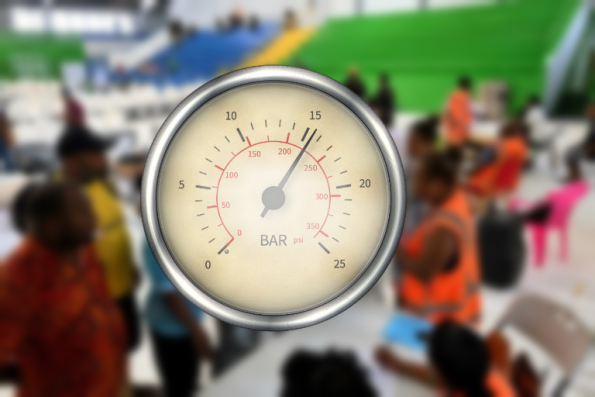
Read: 15.5,bar
